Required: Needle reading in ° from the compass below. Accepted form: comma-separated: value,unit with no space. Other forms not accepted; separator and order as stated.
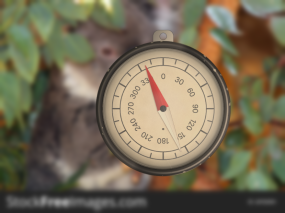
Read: 337.5,°
